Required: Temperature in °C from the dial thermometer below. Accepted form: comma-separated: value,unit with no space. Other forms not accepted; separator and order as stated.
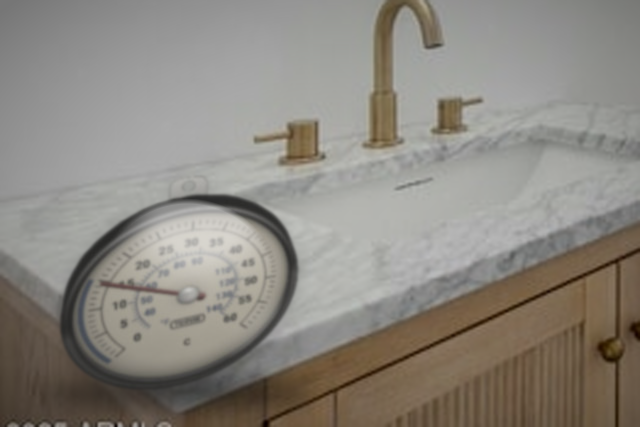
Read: 15,°C
